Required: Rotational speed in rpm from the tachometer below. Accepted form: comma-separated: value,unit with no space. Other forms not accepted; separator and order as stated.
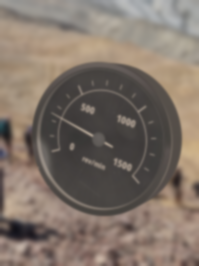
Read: 250,rpm
